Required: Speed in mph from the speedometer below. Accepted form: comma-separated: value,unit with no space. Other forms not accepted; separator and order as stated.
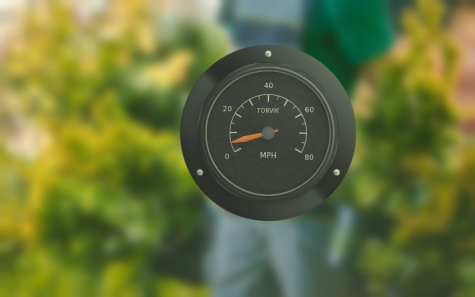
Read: 5,mph
